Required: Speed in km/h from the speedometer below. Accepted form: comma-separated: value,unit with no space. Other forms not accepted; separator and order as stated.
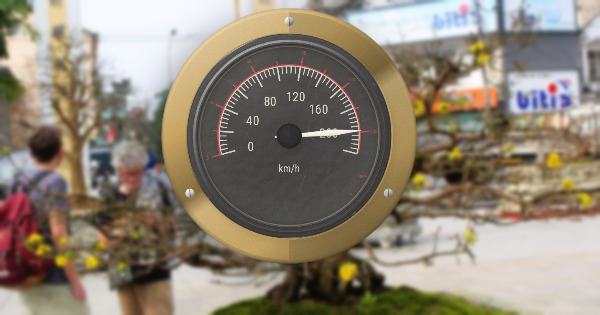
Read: 200,km/h
